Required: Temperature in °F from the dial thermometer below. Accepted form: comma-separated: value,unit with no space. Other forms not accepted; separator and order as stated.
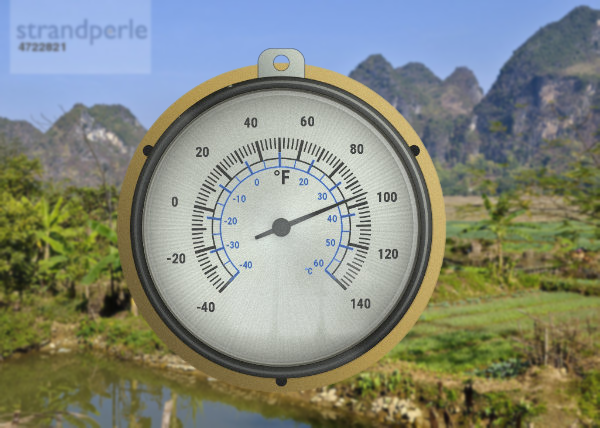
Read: 96,°F
